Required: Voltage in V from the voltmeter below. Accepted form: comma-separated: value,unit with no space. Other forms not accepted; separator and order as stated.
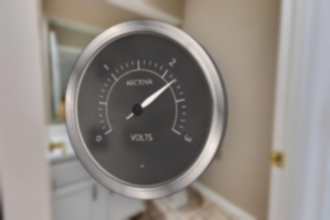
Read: 2.2,V
